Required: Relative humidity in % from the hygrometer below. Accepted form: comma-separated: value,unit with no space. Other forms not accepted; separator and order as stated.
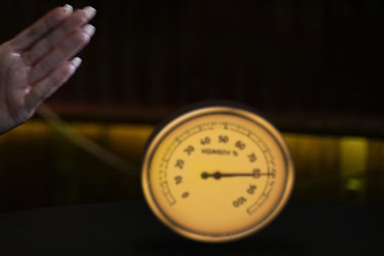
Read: 80,%
